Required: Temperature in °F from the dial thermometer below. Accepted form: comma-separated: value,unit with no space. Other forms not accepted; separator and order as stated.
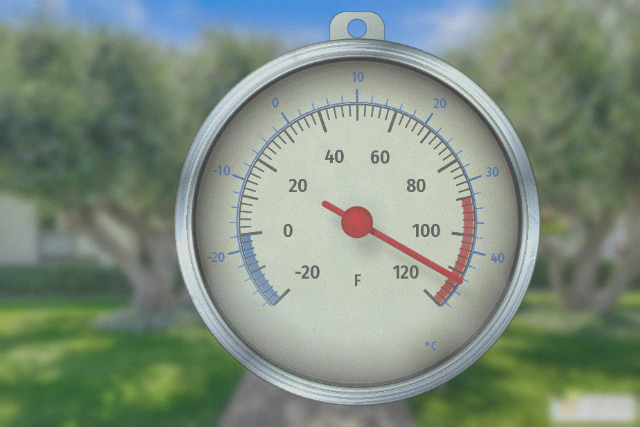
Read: 112,°F
